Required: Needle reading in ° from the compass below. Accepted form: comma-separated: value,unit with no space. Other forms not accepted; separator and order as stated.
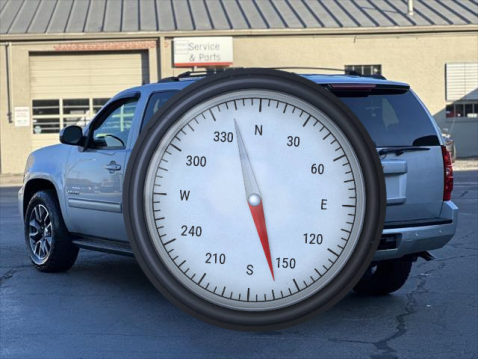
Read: 162.5,°
